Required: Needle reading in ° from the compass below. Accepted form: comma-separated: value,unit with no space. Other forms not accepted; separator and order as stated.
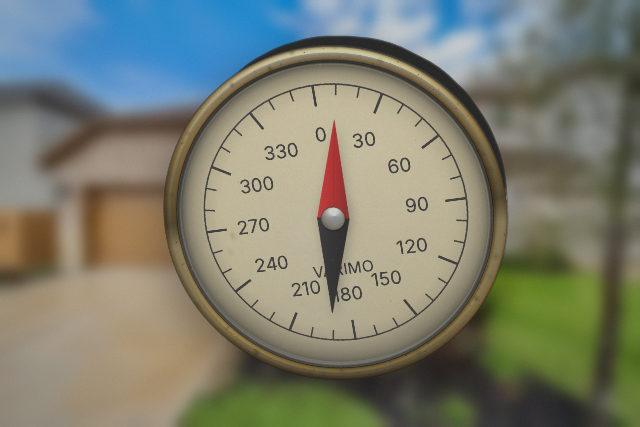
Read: 10,°
